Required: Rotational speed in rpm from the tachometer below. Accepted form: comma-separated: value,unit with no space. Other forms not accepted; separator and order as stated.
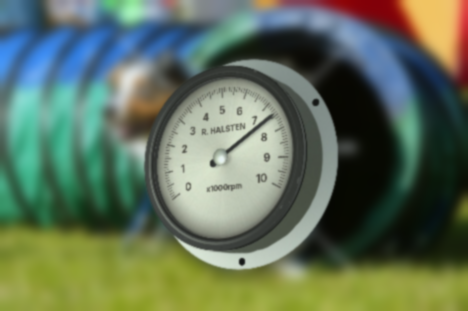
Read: 7500,rpm
